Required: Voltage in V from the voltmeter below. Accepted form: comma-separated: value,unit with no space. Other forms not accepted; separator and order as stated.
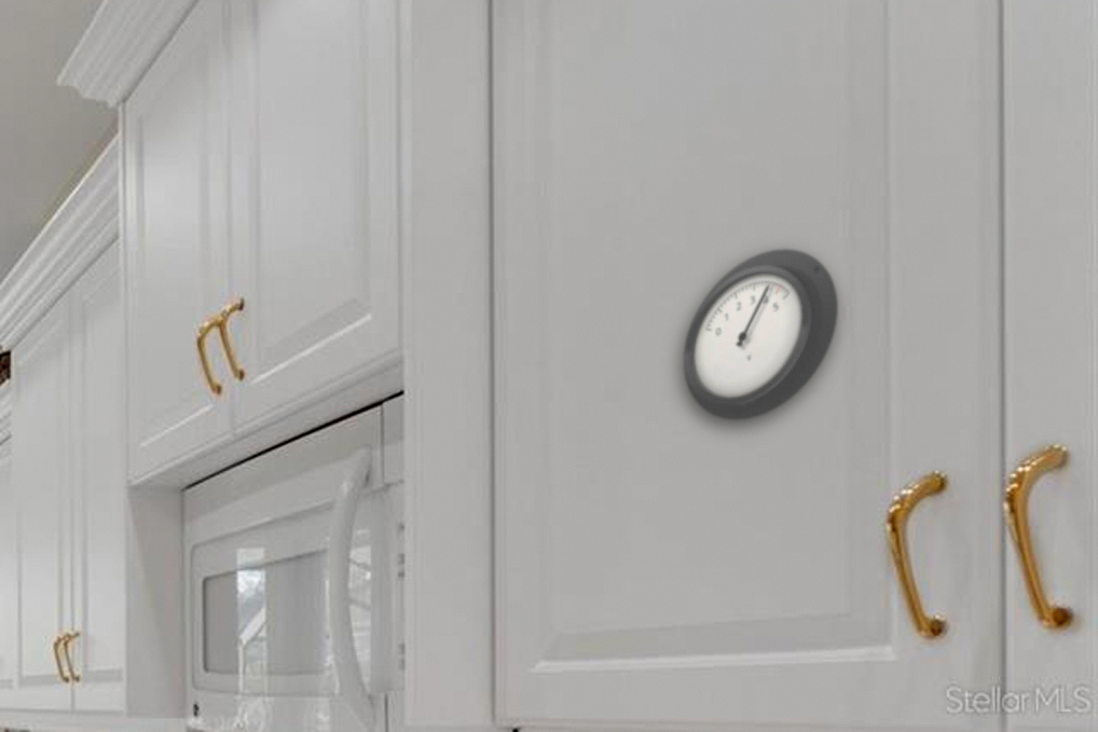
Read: 4,V
